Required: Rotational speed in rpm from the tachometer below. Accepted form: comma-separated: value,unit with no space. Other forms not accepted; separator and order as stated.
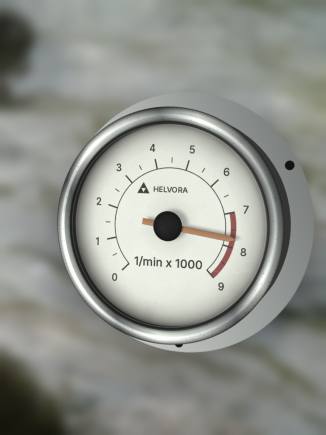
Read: 7750,rpm
